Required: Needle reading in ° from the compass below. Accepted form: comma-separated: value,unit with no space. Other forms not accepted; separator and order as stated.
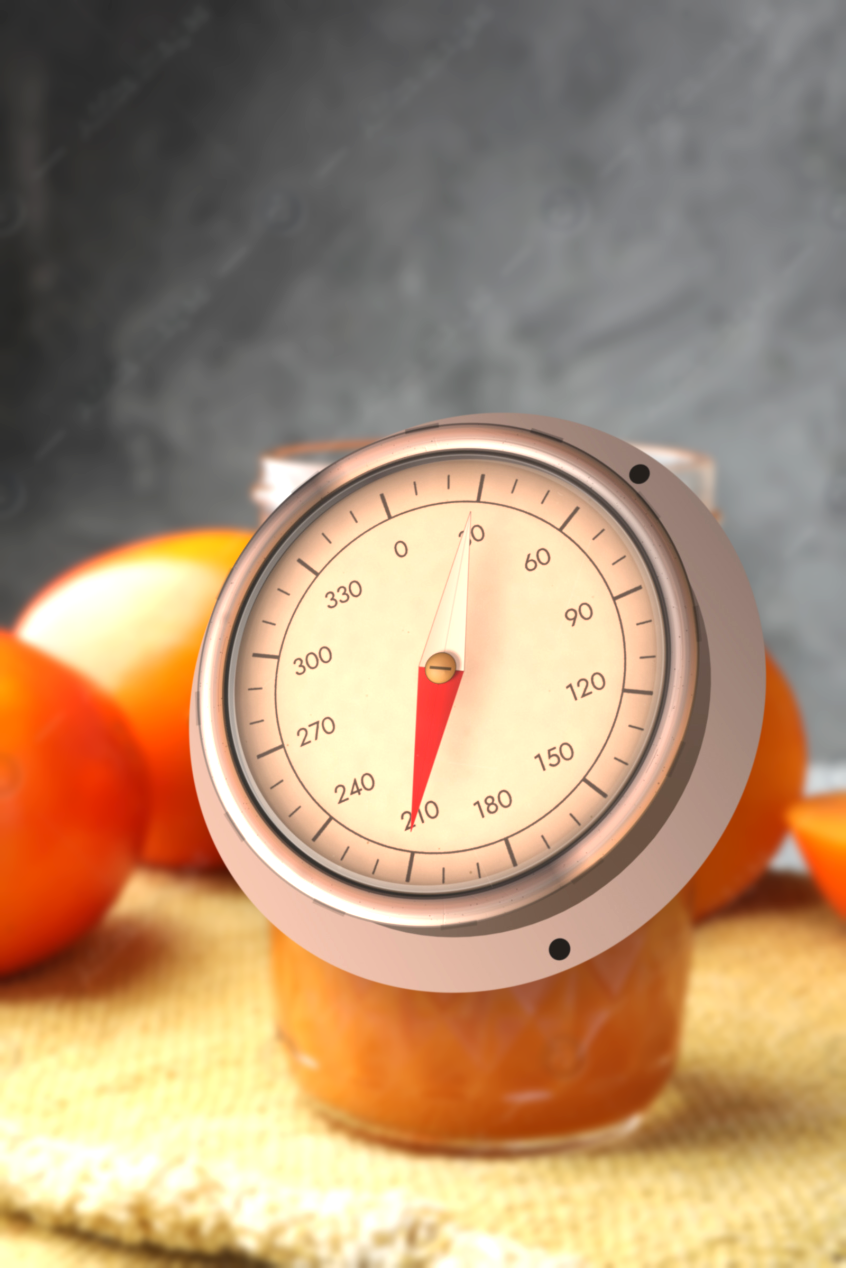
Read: 210,°
